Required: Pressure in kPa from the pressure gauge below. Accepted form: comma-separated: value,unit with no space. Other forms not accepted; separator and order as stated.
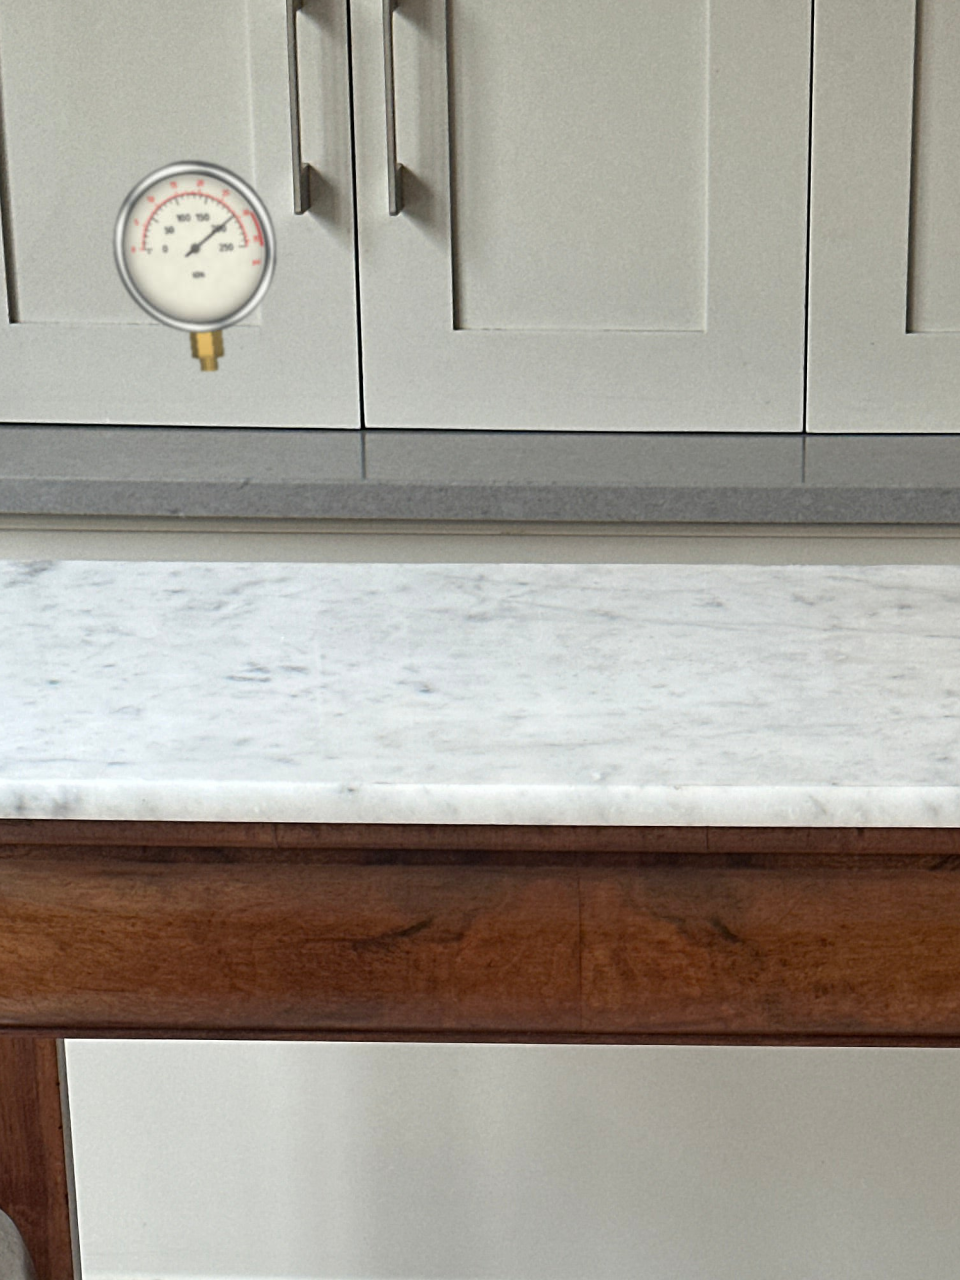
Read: 200,kPa
